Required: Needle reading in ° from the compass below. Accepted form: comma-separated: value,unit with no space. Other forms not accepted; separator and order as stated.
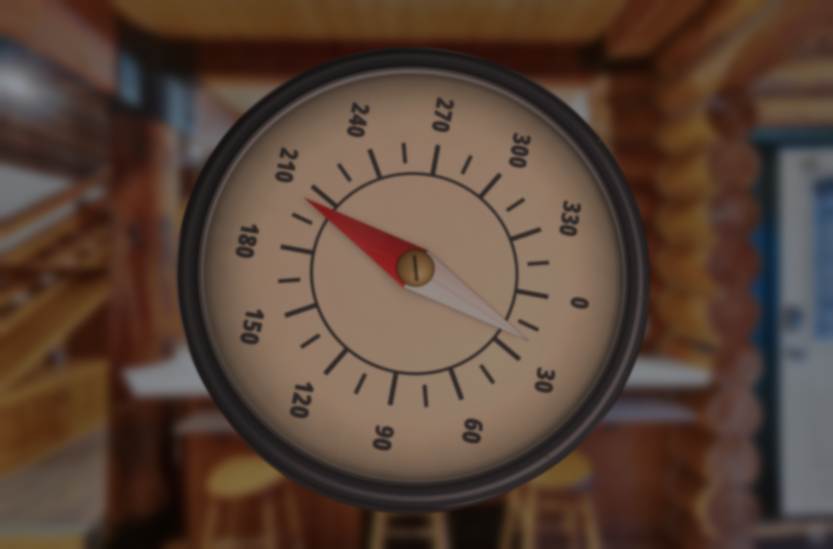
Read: 202.5,°
